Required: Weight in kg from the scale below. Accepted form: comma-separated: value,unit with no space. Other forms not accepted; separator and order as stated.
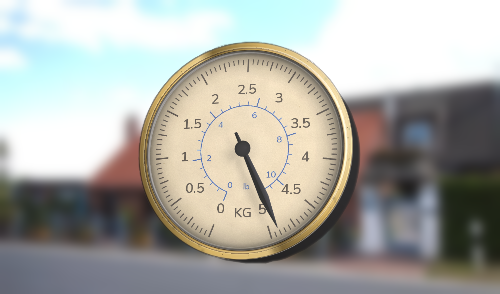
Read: 4.9,kg
